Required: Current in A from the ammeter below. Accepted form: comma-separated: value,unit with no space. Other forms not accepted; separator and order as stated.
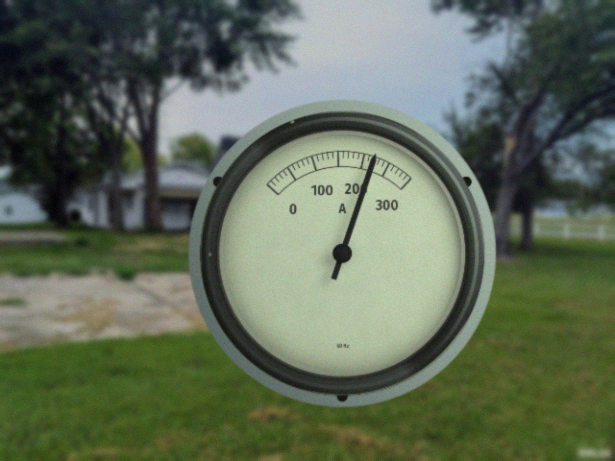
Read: 220,A
